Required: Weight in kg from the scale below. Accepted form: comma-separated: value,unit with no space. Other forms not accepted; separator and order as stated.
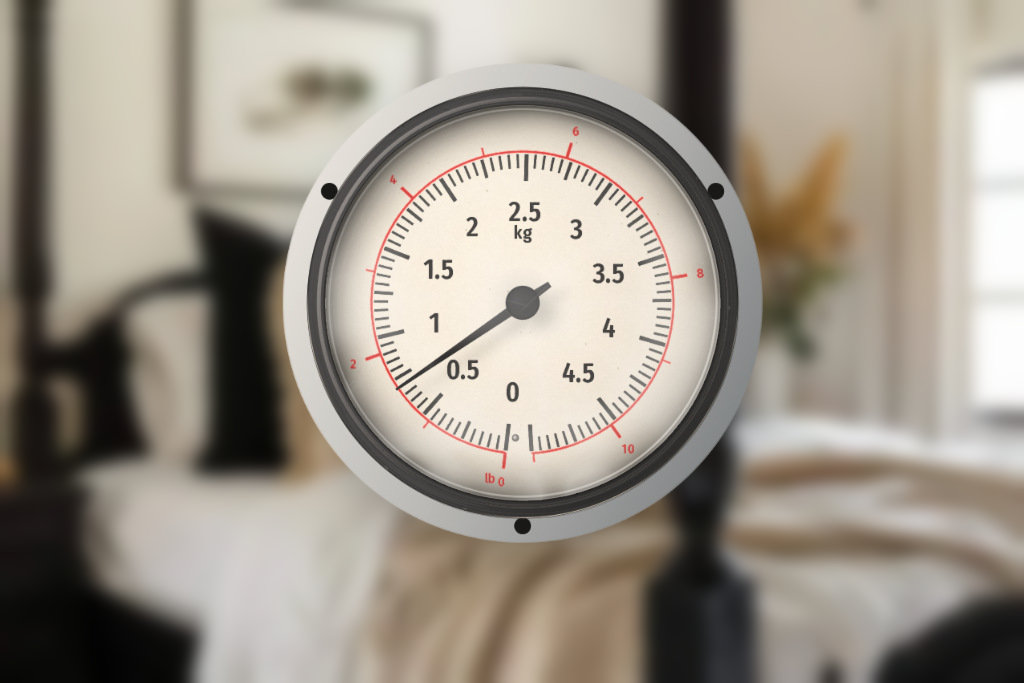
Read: 0.7,kg
